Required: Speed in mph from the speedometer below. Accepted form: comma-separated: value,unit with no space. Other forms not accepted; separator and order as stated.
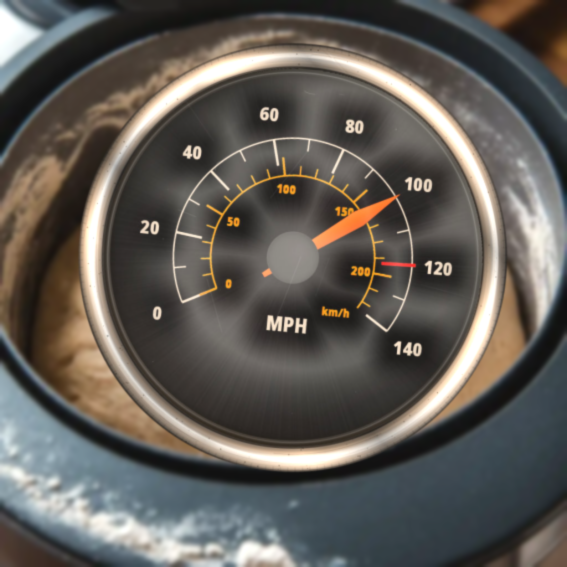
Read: 100,mph
